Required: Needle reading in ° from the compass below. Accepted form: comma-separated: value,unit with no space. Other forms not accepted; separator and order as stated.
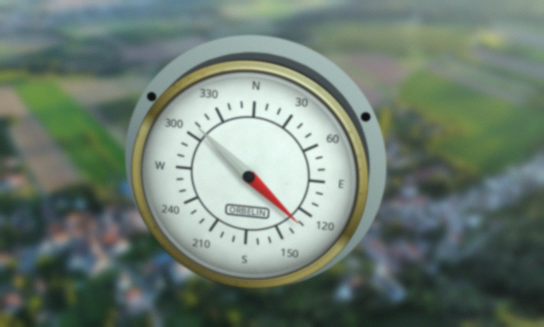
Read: 130,°
